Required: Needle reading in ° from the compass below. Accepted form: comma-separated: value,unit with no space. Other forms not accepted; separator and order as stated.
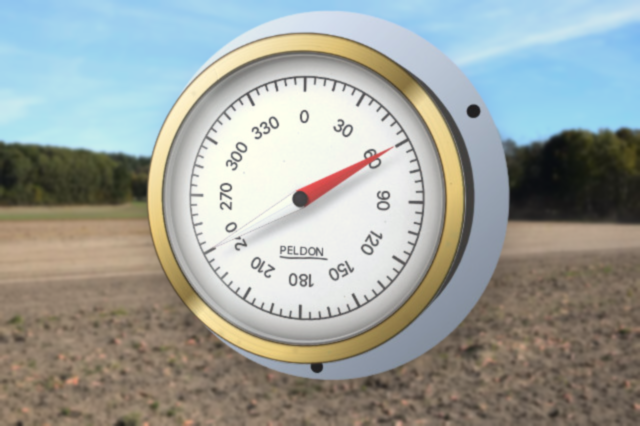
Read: 60,°
